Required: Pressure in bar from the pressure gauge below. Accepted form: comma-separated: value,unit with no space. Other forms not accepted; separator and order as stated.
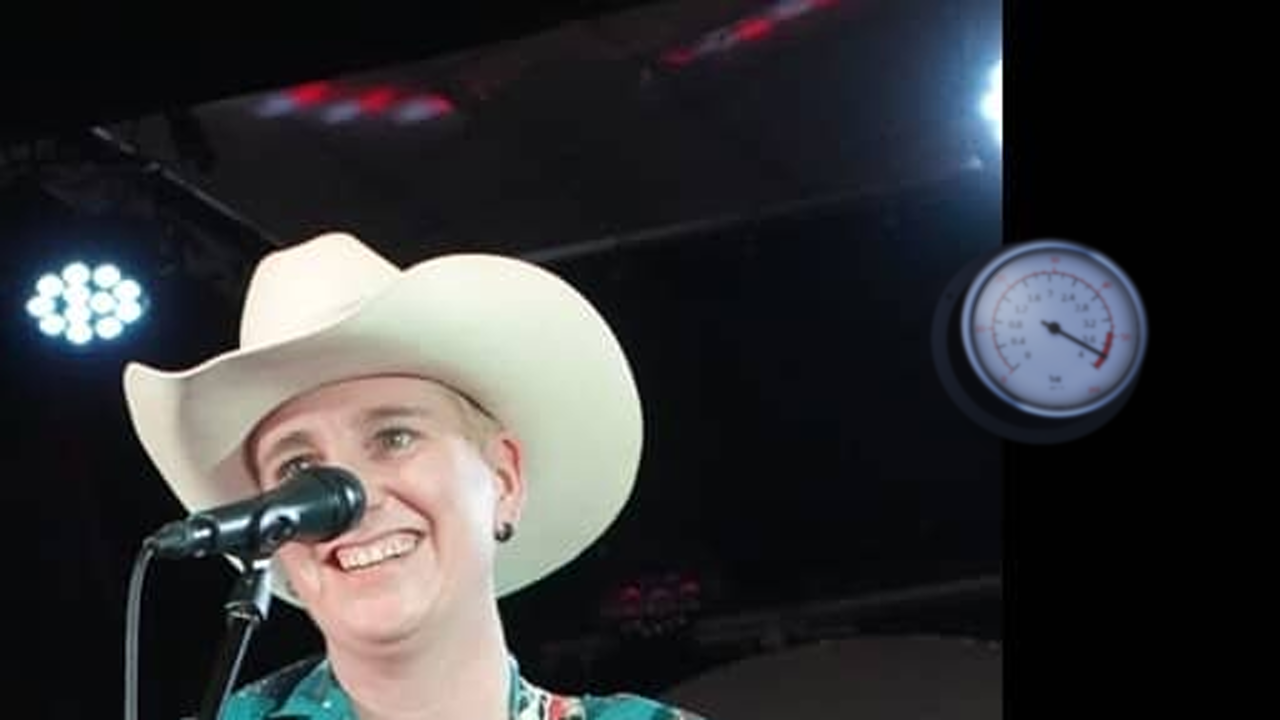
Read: 3.8,bar
